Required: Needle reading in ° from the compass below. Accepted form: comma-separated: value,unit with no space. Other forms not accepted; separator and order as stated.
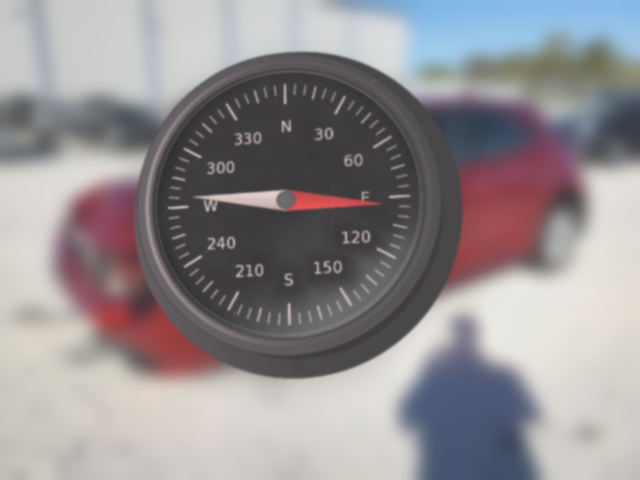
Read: 95,°
